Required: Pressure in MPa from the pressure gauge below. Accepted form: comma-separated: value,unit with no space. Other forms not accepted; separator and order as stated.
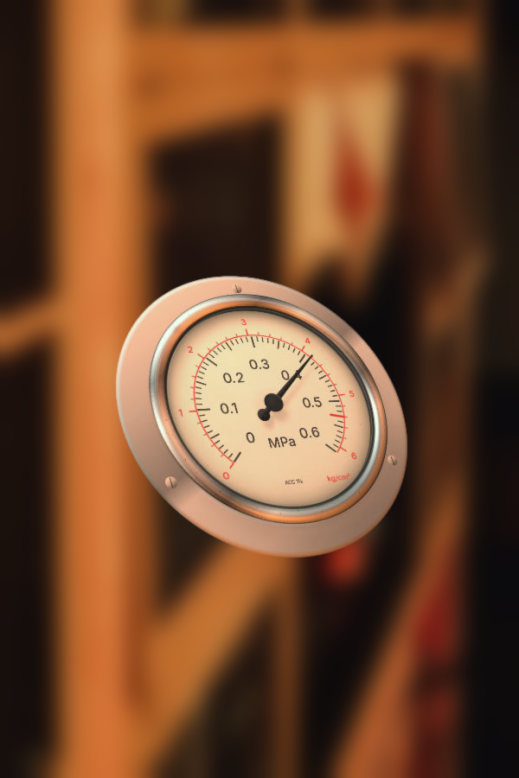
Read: 0.41,MPa
